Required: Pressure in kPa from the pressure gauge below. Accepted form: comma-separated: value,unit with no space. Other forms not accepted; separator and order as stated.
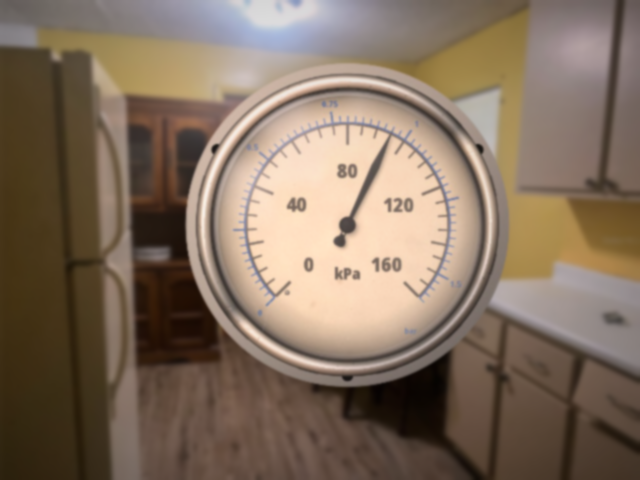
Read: 95,kPa
